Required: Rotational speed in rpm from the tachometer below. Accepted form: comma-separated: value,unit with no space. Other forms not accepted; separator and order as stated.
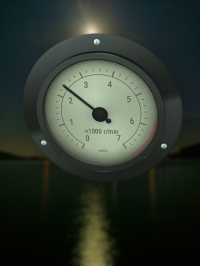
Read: 2400,rpm
